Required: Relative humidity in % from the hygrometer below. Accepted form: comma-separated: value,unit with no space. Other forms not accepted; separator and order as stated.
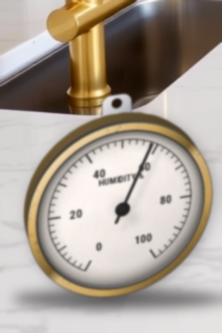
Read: 58,%
